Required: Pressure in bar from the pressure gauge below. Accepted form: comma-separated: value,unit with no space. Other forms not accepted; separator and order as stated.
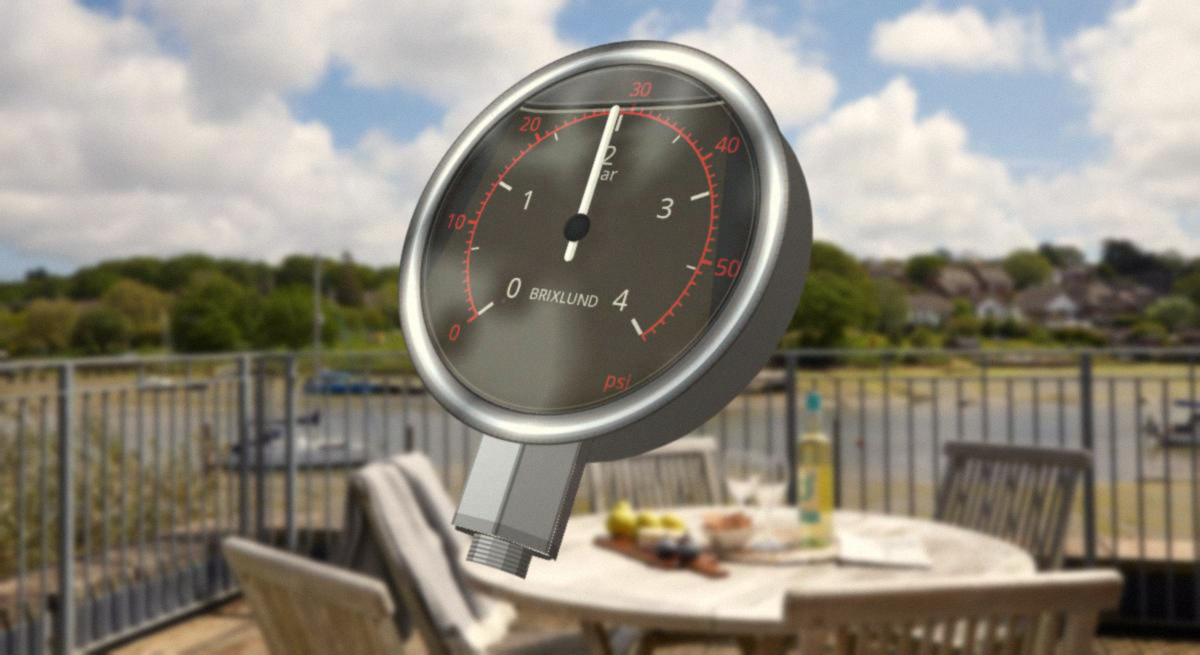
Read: 2,bar
